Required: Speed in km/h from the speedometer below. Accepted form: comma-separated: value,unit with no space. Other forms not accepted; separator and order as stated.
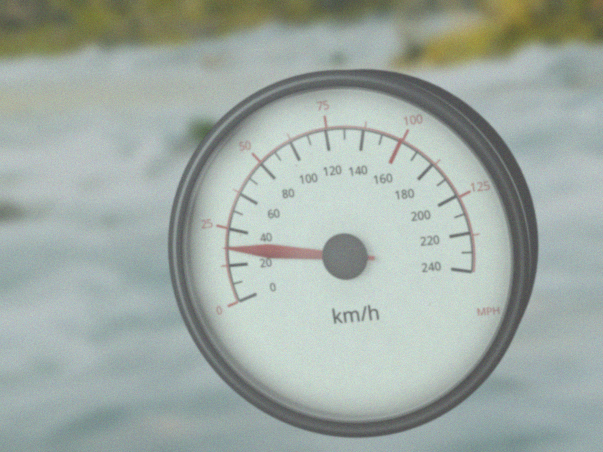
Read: 30,km/h
